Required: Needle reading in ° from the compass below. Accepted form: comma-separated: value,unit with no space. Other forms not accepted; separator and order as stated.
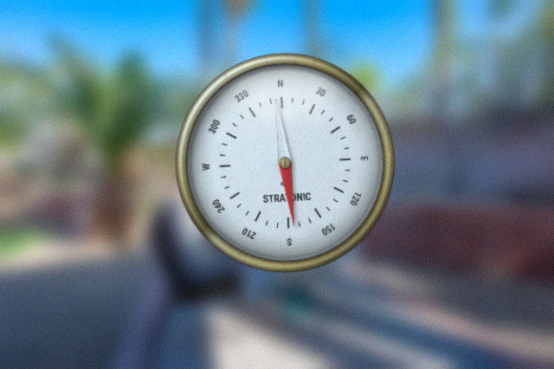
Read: 175,°
